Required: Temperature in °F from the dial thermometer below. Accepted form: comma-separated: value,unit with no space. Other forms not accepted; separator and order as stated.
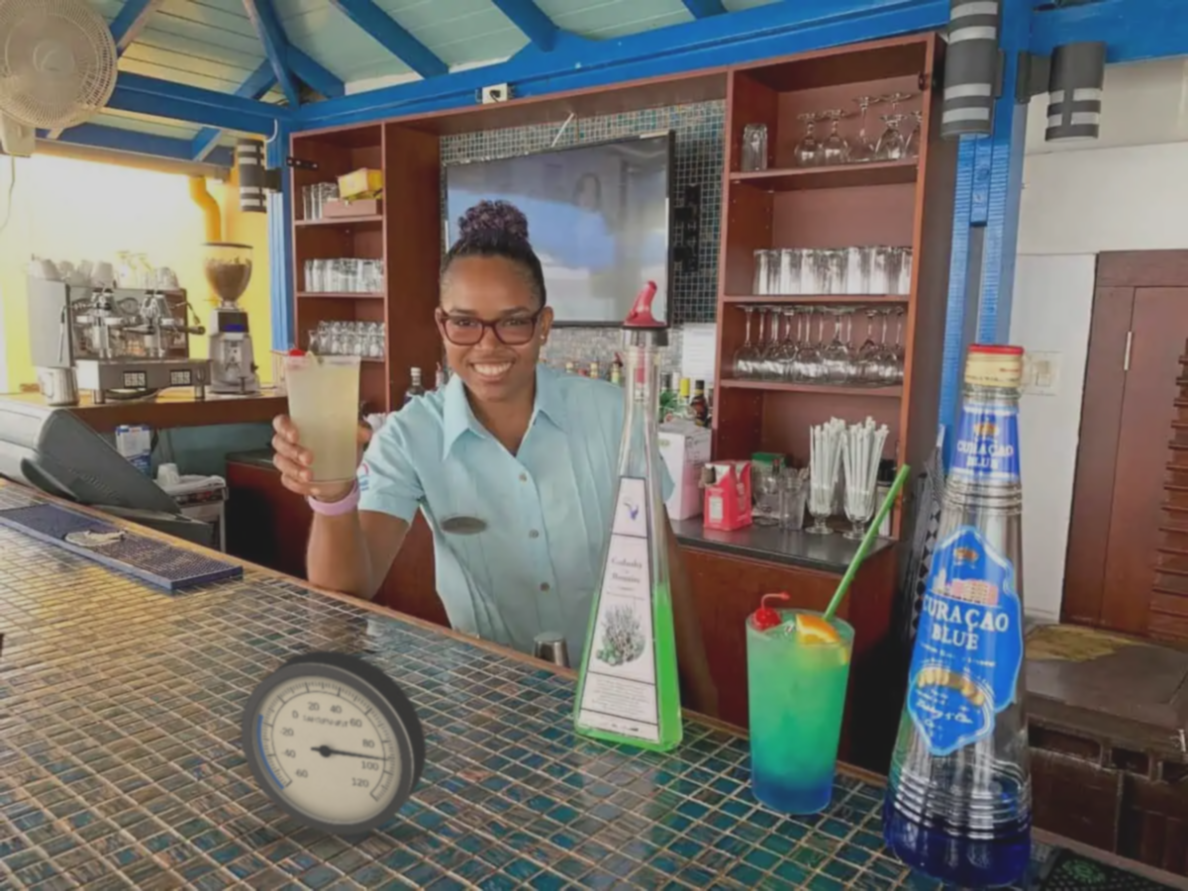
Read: 90,°F
